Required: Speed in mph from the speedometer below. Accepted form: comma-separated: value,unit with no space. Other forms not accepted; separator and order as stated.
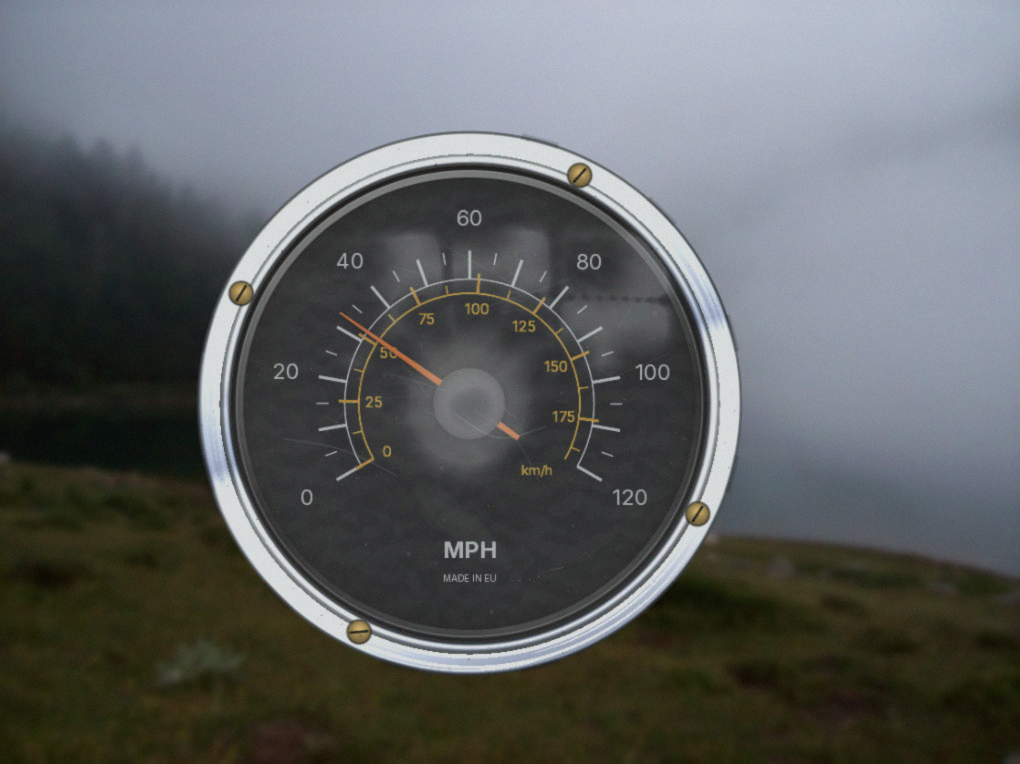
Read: 32.5,mph
